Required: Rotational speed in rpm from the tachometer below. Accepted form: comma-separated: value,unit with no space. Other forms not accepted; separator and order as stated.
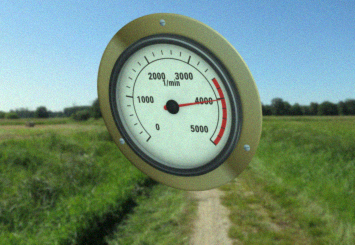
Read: 4000,rpm
